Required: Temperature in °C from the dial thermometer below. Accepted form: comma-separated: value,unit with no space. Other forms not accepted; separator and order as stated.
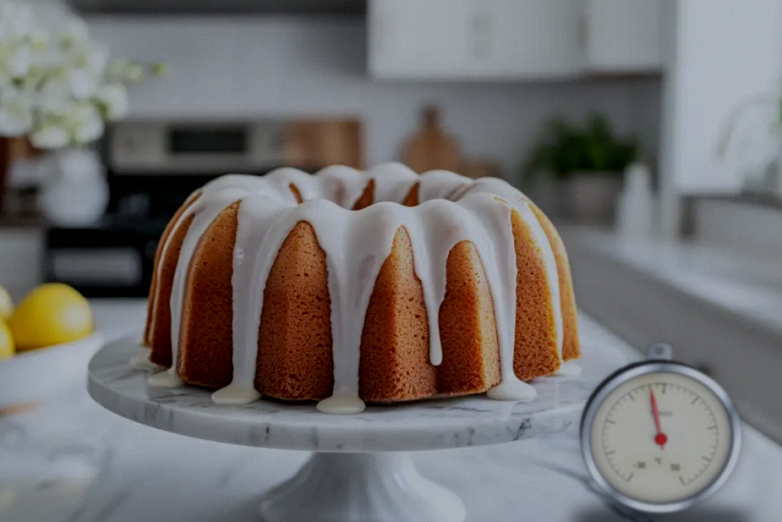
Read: 6,°C
